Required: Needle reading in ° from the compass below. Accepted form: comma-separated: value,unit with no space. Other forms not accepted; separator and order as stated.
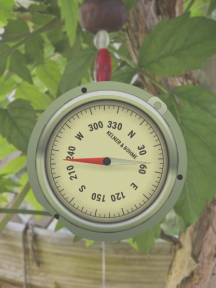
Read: 230,°
